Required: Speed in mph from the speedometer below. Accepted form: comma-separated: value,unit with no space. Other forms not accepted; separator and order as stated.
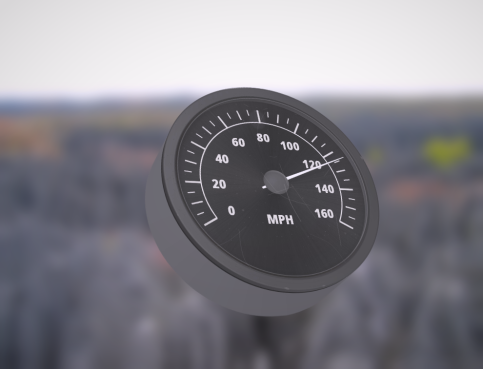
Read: 125,mph
